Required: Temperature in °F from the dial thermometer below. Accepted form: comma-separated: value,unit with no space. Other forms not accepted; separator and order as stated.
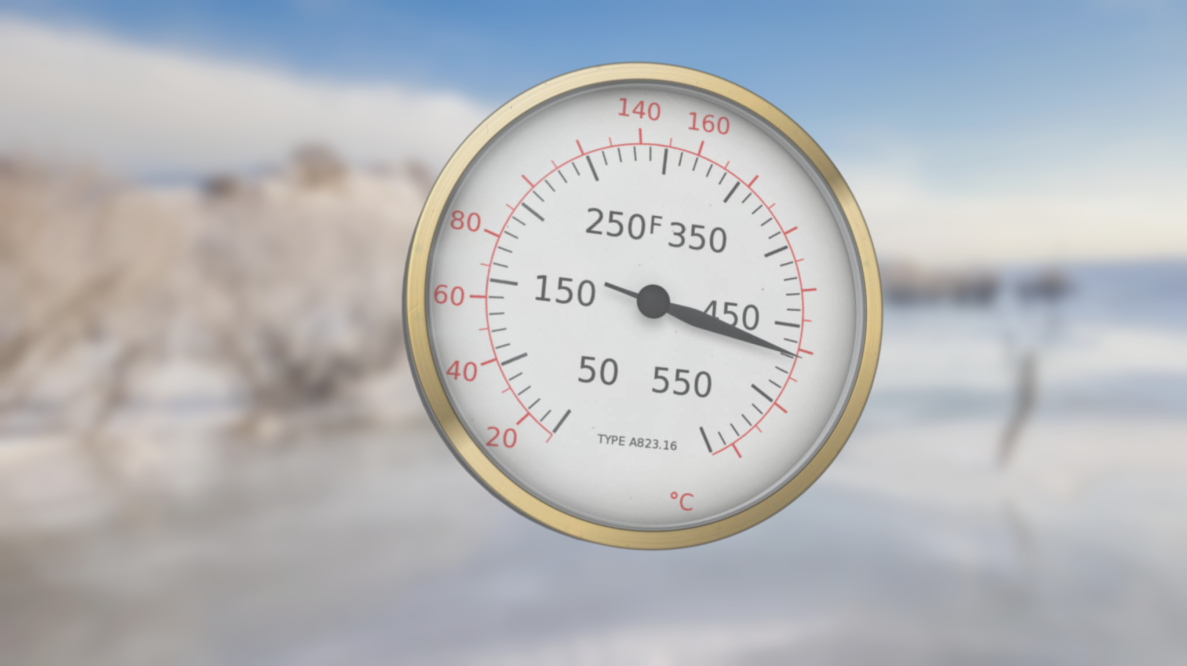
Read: 470,°F
